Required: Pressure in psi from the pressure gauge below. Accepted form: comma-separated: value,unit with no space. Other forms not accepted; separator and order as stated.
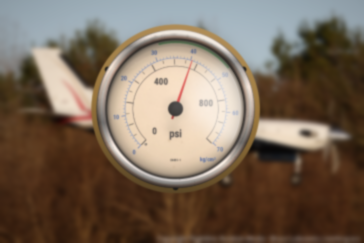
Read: 575,psi
